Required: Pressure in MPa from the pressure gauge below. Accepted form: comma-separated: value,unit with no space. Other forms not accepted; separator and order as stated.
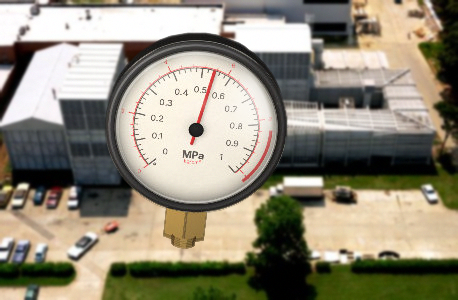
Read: 0.54,MPa
